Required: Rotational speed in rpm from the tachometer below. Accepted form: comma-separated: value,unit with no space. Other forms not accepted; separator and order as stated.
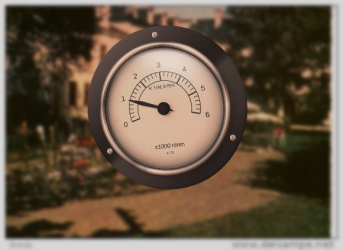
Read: 1000,rpm
